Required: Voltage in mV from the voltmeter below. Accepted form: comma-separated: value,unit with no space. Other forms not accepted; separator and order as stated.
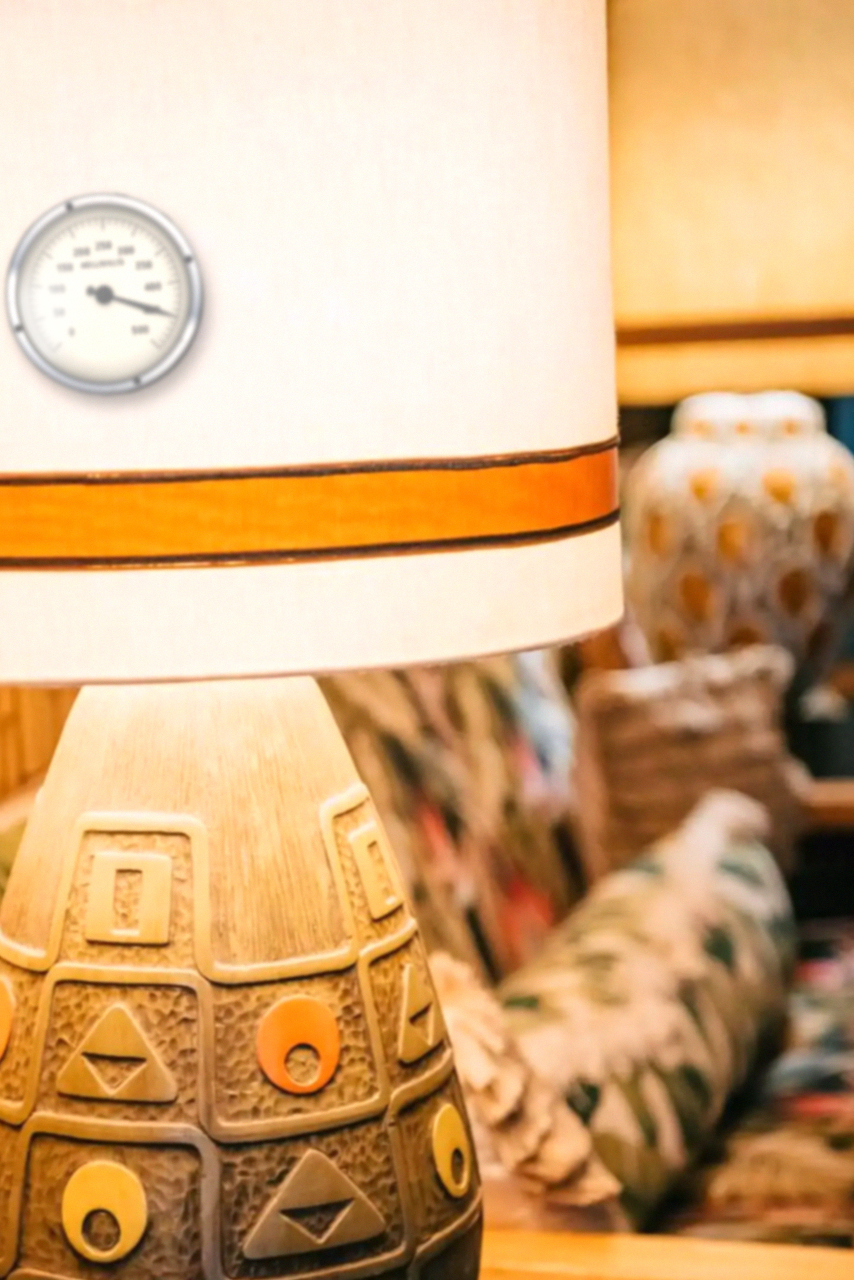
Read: 450,mV
